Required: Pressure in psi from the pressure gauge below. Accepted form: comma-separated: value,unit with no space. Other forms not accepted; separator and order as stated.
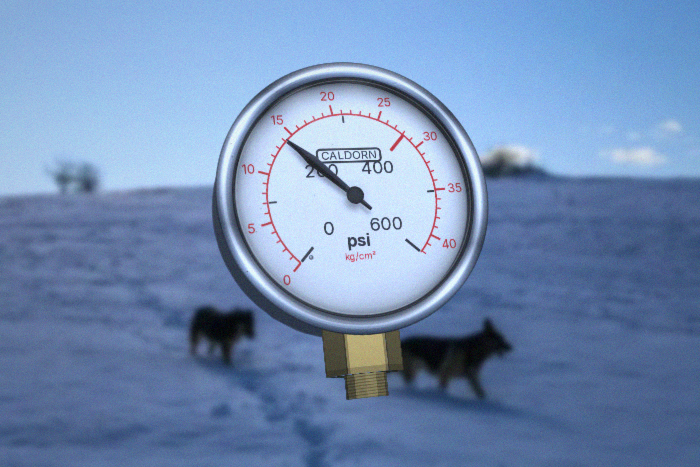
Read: 200,psi
